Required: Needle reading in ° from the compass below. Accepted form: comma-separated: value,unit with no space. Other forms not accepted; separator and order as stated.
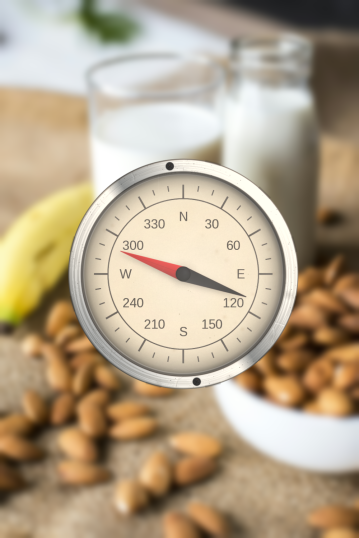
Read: 290,°
